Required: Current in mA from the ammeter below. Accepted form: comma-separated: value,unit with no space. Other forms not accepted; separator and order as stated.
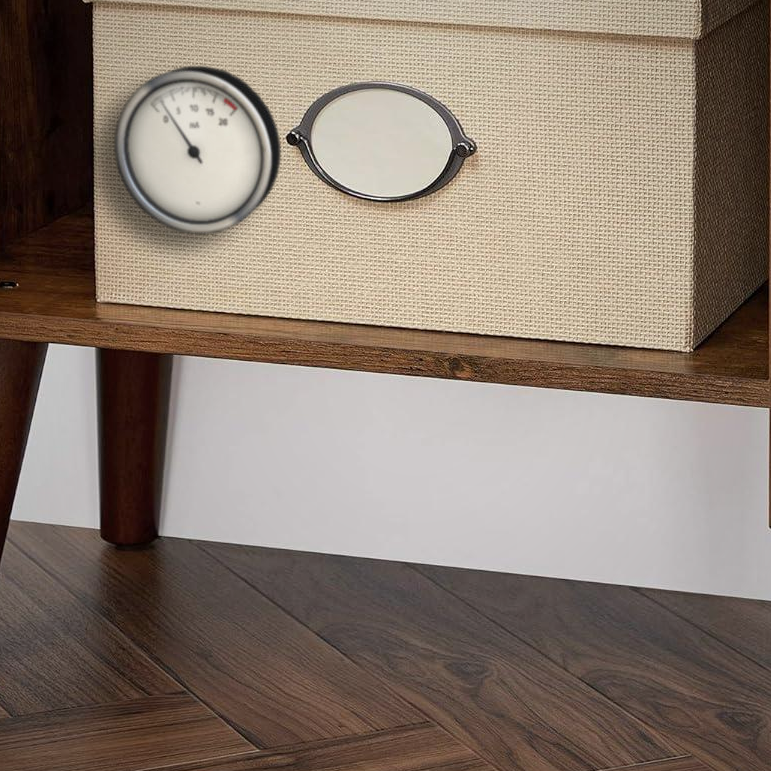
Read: 2.5,mA
